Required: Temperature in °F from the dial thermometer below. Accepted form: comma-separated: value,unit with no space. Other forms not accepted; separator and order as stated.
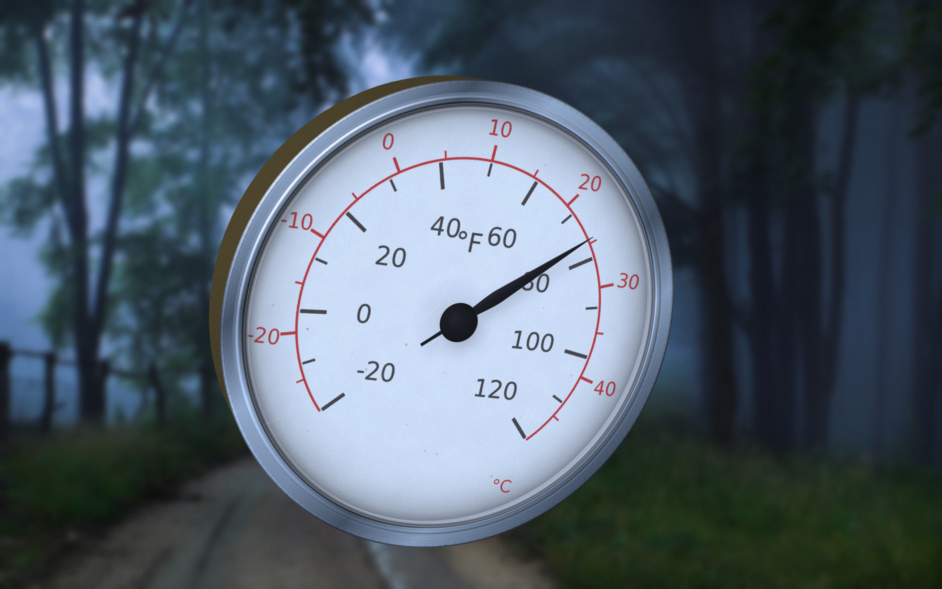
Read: 75,°F
